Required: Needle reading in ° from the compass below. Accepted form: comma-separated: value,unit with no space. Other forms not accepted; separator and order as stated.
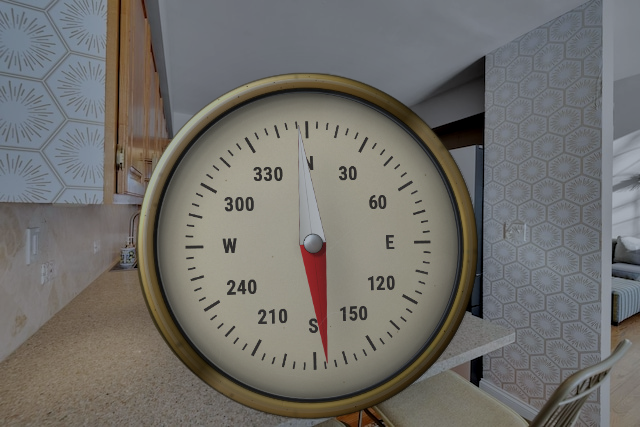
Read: 175,°
